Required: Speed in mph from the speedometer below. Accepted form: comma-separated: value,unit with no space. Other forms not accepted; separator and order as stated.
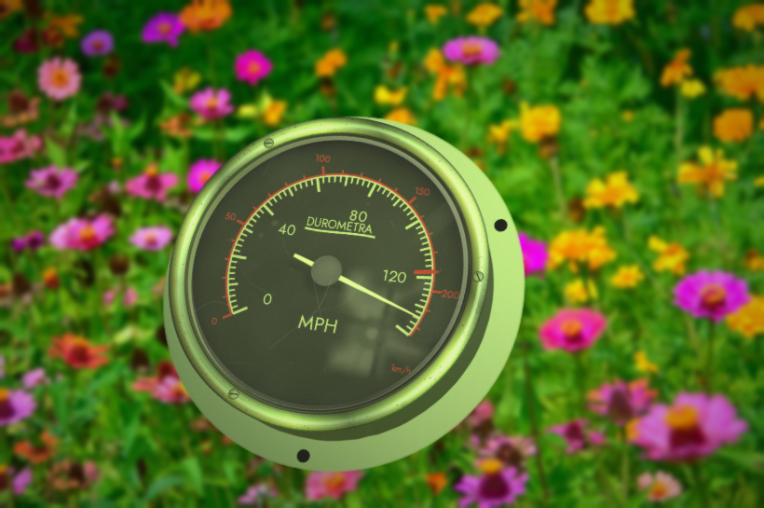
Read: 134,mph
